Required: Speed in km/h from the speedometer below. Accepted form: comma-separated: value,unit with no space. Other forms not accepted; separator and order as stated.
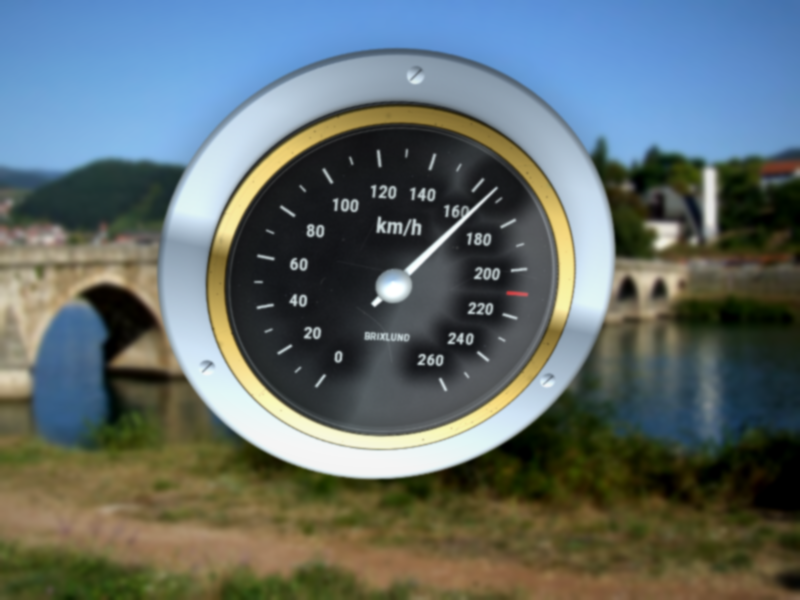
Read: 165,km/h
